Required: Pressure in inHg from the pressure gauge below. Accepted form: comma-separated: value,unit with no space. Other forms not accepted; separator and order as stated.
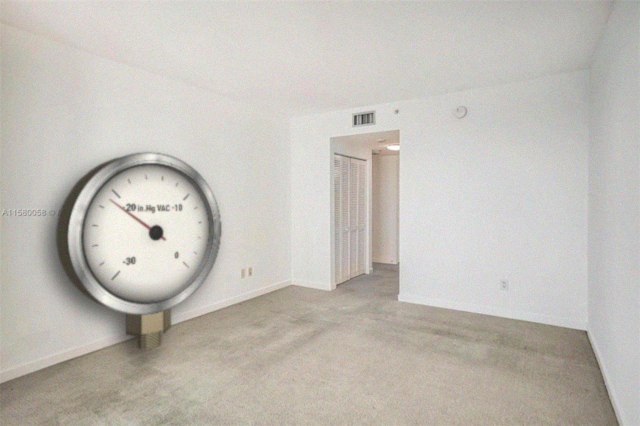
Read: -21,inHg
